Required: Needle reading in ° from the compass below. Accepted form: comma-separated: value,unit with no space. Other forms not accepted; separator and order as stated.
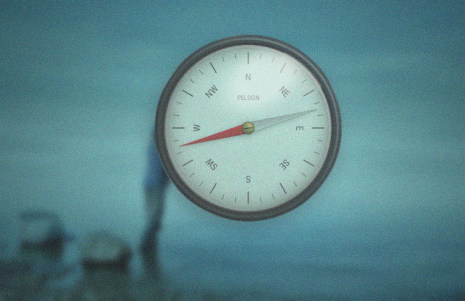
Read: 255,°
